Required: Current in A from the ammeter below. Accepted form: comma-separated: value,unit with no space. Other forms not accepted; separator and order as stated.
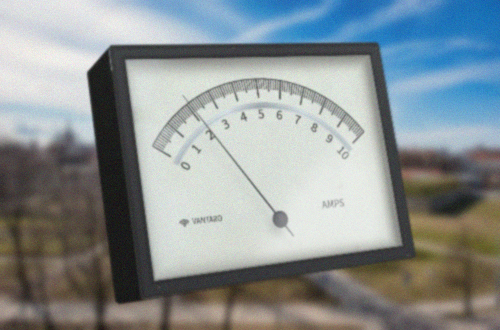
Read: 2,A
